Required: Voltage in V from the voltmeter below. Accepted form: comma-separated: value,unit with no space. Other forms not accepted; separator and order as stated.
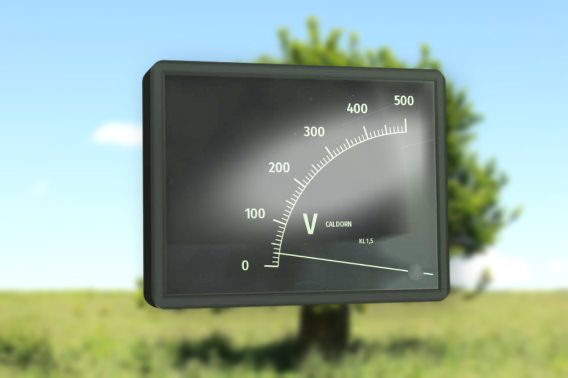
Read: 30,V
